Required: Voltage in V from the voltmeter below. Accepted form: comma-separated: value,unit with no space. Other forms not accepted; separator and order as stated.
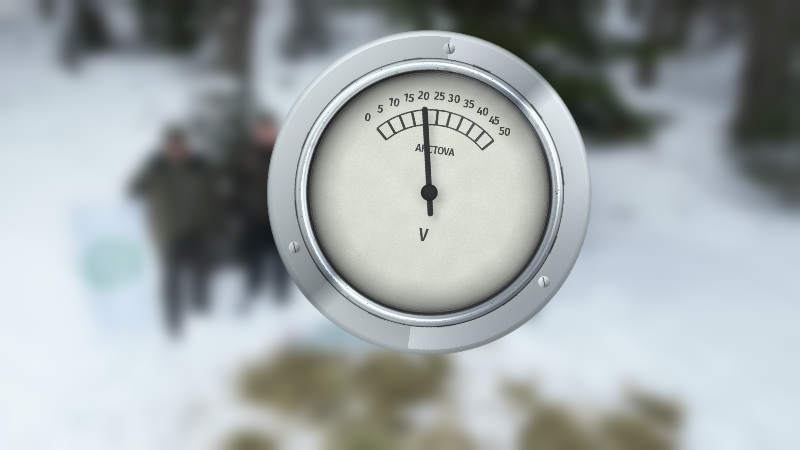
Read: 20,V
